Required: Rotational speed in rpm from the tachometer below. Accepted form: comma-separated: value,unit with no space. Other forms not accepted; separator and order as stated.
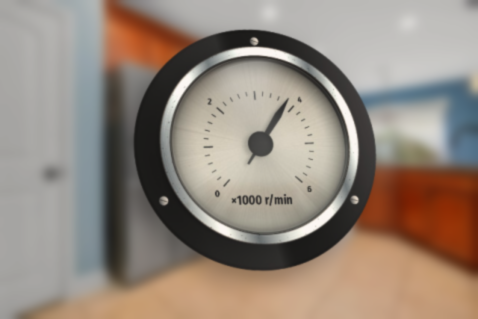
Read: 3800,rpm
